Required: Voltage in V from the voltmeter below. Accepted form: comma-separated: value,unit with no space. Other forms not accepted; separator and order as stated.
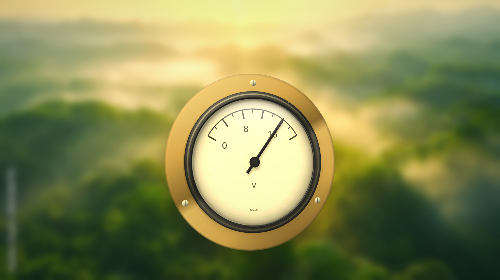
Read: 16,V
